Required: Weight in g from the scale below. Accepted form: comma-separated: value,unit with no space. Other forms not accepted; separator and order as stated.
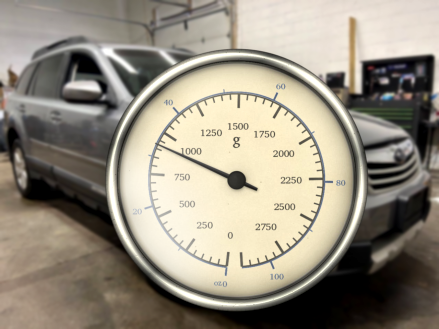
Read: 925,g
